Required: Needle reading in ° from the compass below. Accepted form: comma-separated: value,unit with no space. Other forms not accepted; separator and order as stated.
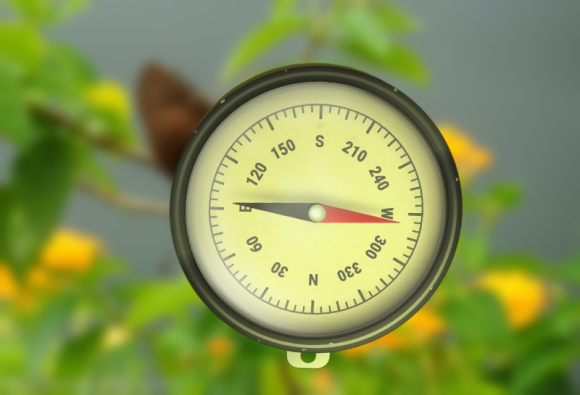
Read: 275,°
